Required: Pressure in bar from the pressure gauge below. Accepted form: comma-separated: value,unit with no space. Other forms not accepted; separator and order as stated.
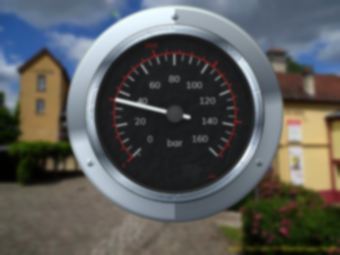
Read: 35,bar
